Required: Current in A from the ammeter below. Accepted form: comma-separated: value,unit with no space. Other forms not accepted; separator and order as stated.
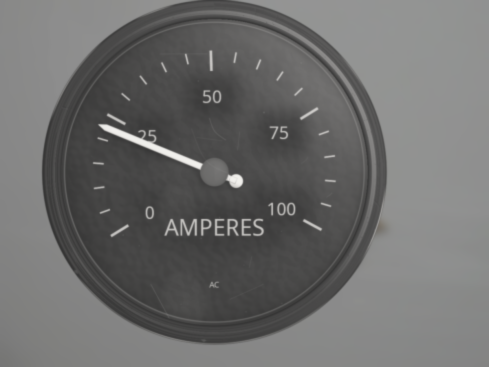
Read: 22.5,A
